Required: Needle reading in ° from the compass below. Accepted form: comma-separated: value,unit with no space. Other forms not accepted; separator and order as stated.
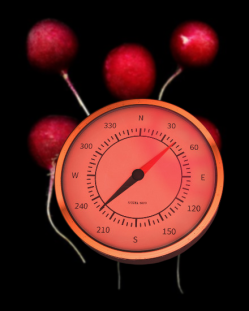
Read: 45,°
